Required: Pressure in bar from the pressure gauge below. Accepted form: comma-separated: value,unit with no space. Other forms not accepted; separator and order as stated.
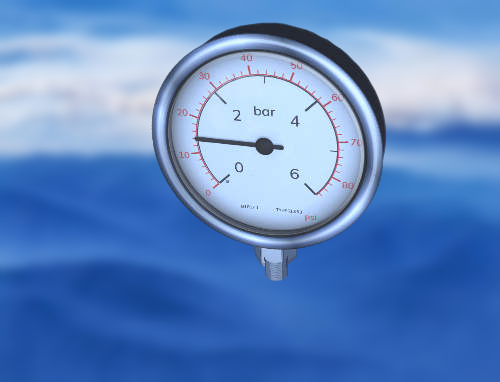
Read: 1,bar
